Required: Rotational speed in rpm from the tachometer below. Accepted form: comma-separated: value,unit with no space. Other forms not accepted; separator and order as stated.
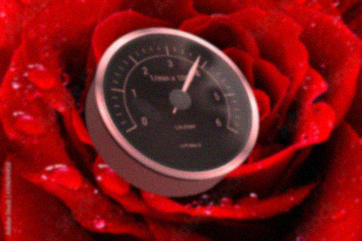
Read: 3800,rpm
